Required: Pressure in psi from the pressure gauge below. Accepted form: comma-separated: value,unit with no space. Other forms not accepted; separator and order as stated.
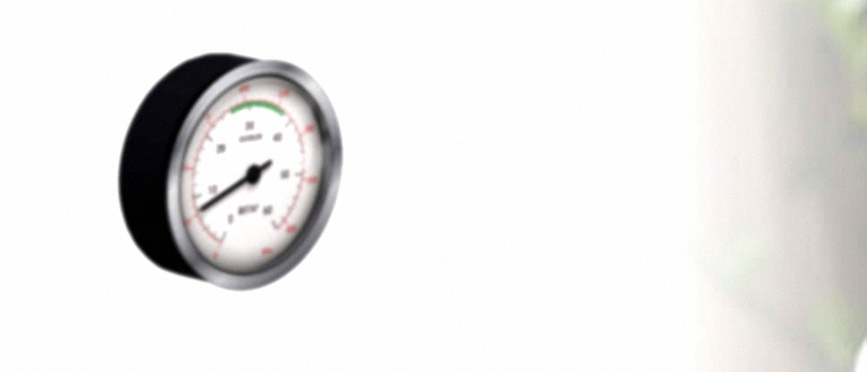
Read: 8,psi
